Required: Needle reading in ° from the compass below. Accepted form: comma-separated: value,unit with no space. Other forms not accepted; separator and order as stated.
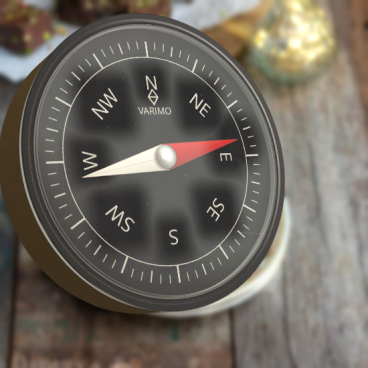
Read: 80,°
